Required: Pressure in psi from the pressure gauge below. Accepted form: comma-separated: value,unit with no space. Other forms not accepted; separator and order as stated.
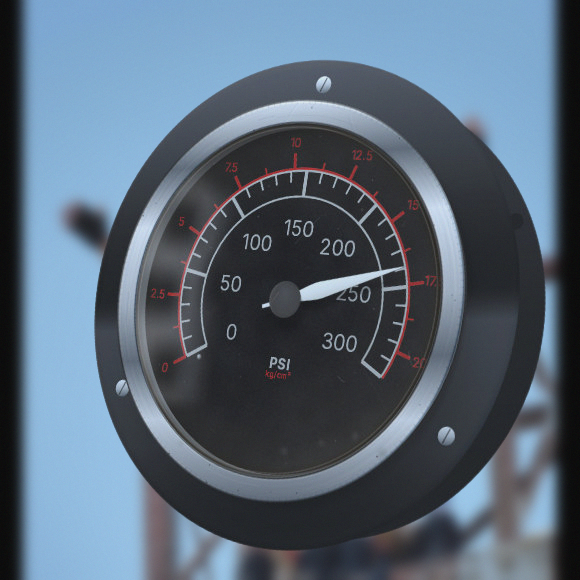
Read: 240,psi
